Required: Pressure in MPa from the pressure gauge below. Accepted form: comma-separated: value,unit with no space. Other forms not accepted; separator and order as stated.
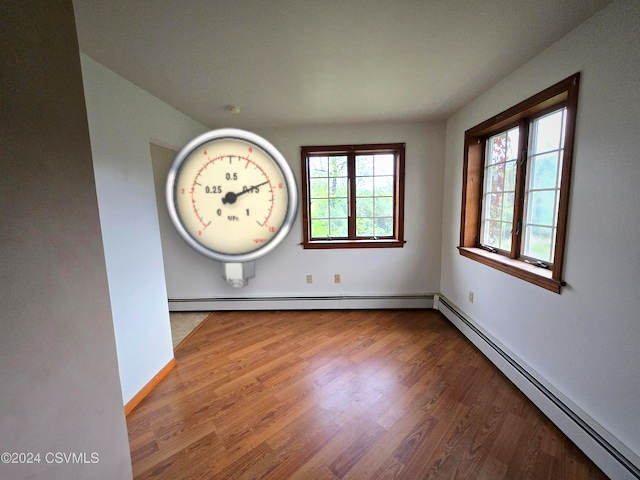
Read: 0.75,MPa
